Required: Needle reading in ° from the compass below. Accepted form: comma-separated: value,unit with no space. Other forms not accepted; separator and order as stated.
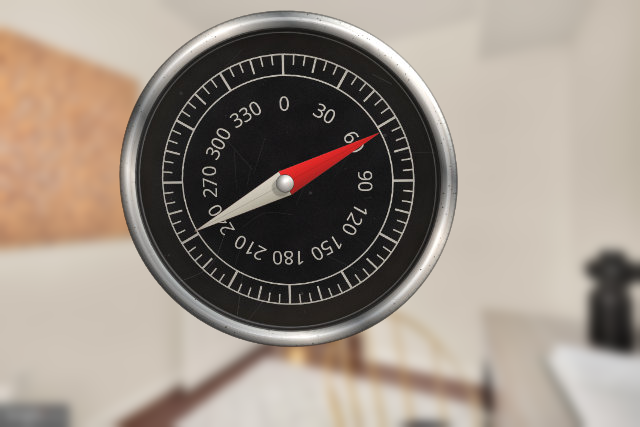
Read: 62.5,°
